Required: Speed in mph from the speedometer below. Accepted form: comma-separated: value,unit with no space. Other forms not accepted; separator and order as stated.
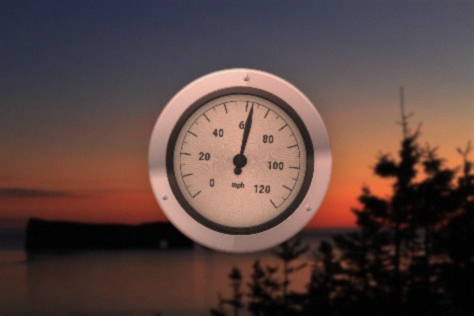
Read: 62.5,mph
